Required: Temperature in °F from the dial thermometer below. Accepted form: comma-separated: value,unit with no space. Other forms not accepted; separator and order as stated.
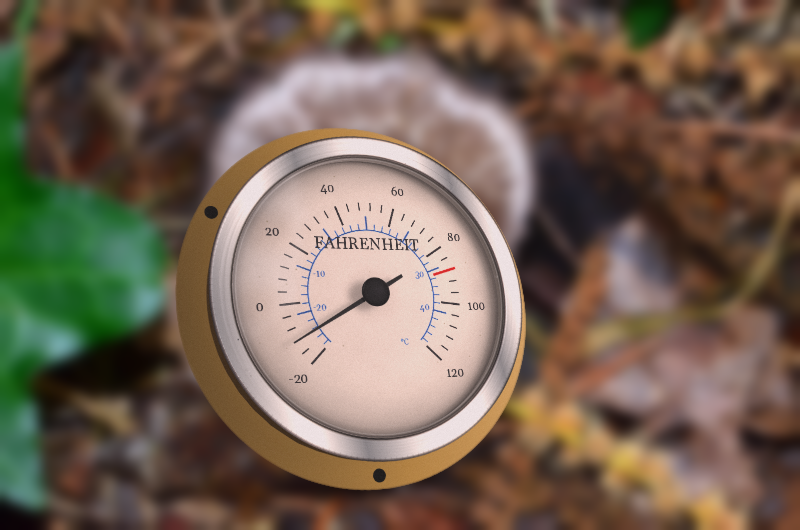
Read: -12,°F
